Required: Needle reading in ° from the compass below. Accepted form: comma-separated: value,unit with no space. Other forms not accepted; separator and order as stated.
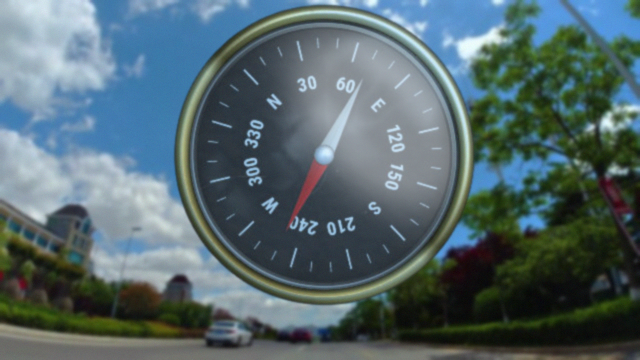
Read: 250,°
